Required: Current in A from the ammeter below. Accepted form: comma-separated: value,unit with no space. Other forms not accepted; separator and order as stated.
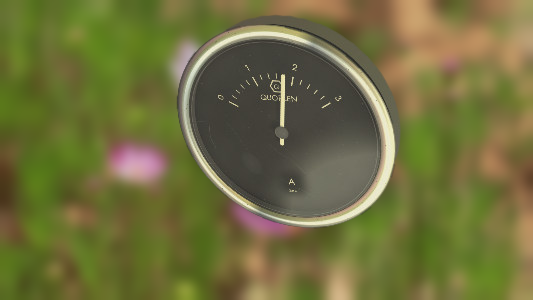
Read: 1.8,A
